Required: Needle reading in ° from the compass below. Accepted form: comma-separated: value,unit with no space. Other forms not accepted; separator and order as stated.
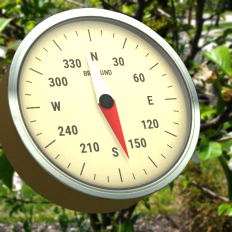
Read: 170,°
